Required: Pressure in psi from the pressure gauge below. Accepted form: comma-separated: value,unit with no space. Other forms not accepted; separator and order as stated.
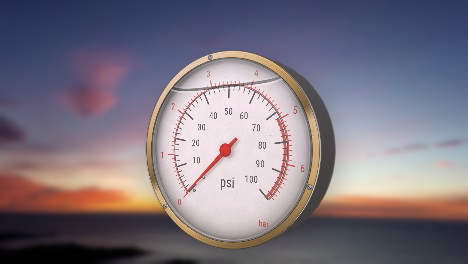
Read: 0,psi
